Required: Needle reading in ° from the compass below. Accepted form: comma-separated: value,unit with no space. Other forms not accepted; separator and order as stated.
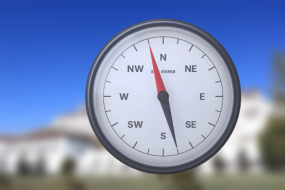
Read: 345,°
